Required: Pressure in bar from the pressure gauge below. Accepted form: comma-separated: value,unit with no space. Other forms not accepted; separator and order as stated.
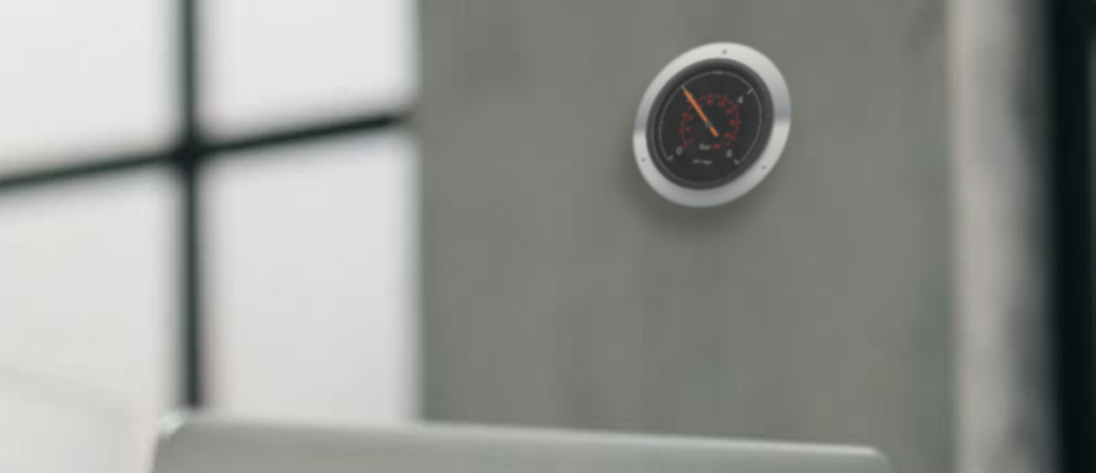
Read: 2,bar
